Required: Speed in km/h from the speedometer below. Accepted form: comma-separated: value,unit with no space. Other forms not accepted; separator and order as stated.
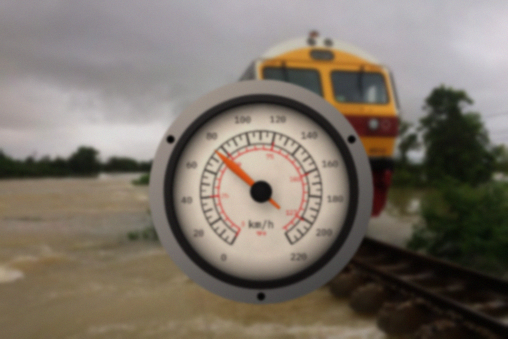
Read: 75,km/h
